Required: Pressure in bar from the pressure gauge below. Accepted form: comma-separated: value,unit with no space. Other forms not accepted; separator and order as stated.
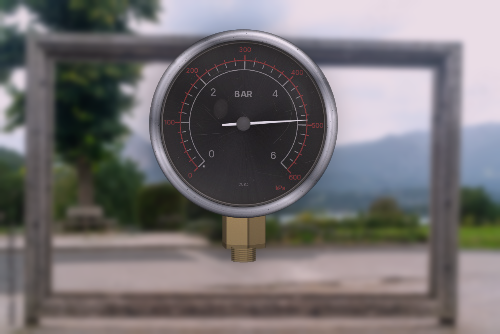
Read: 4.9,bar
